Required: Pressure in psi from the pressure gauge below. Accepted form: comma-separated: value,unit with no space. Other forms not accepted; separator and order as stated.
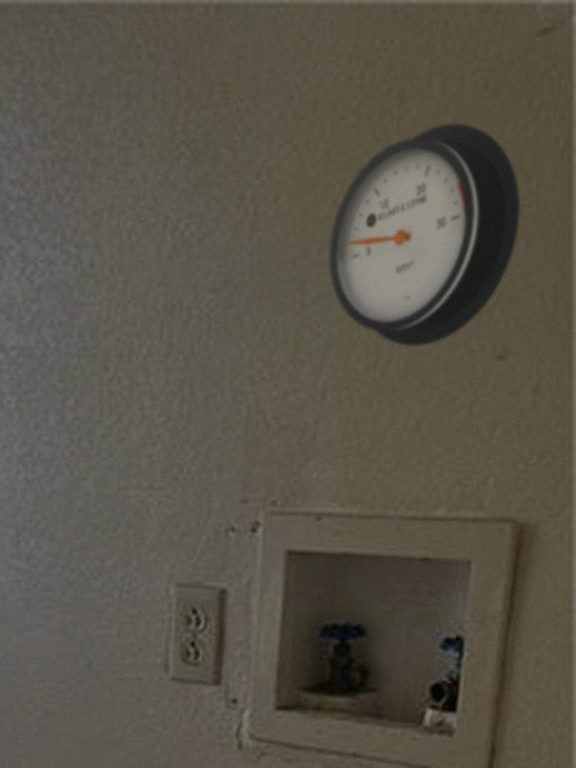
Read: 2,psi
